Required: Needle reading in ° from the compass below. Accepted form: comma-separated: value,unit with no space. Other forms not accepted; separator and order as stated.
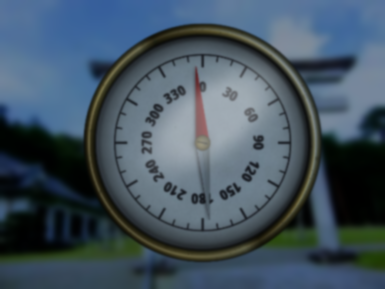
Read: 355,°
